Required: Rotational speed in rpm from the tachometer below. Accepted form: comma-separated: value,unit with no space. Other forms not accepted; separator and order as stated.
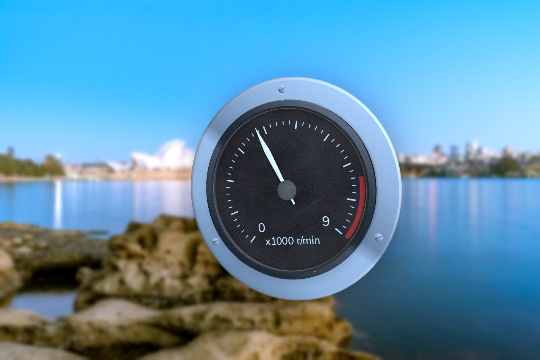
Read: 3800,rpm
